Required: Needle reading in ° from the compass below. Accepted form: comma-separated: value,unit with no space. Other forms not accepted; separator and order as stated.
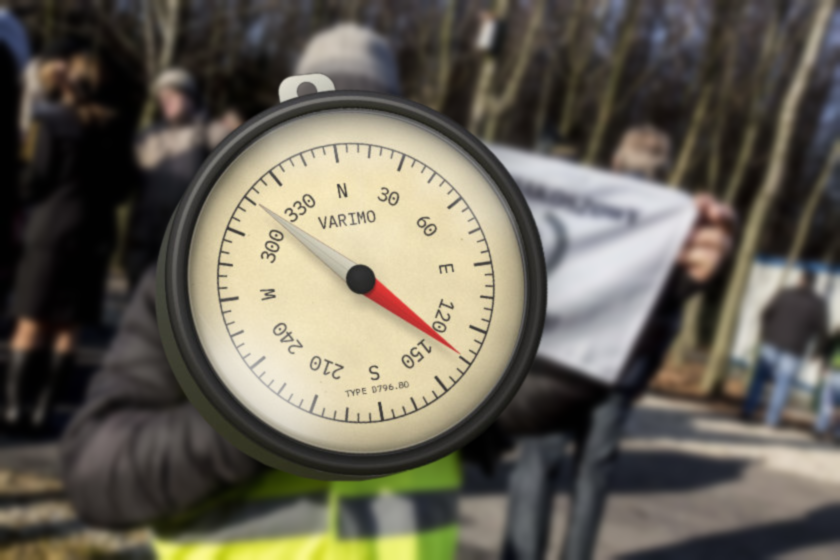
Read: 135,°
